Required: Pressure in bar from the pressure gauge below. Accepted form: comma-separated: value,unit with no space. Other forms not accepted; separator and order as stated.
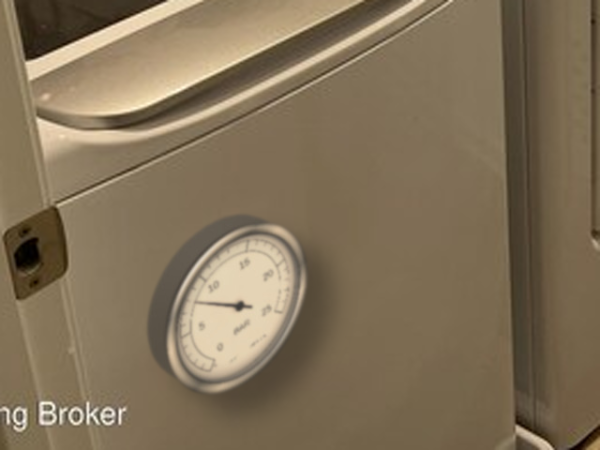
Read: 8,bar
